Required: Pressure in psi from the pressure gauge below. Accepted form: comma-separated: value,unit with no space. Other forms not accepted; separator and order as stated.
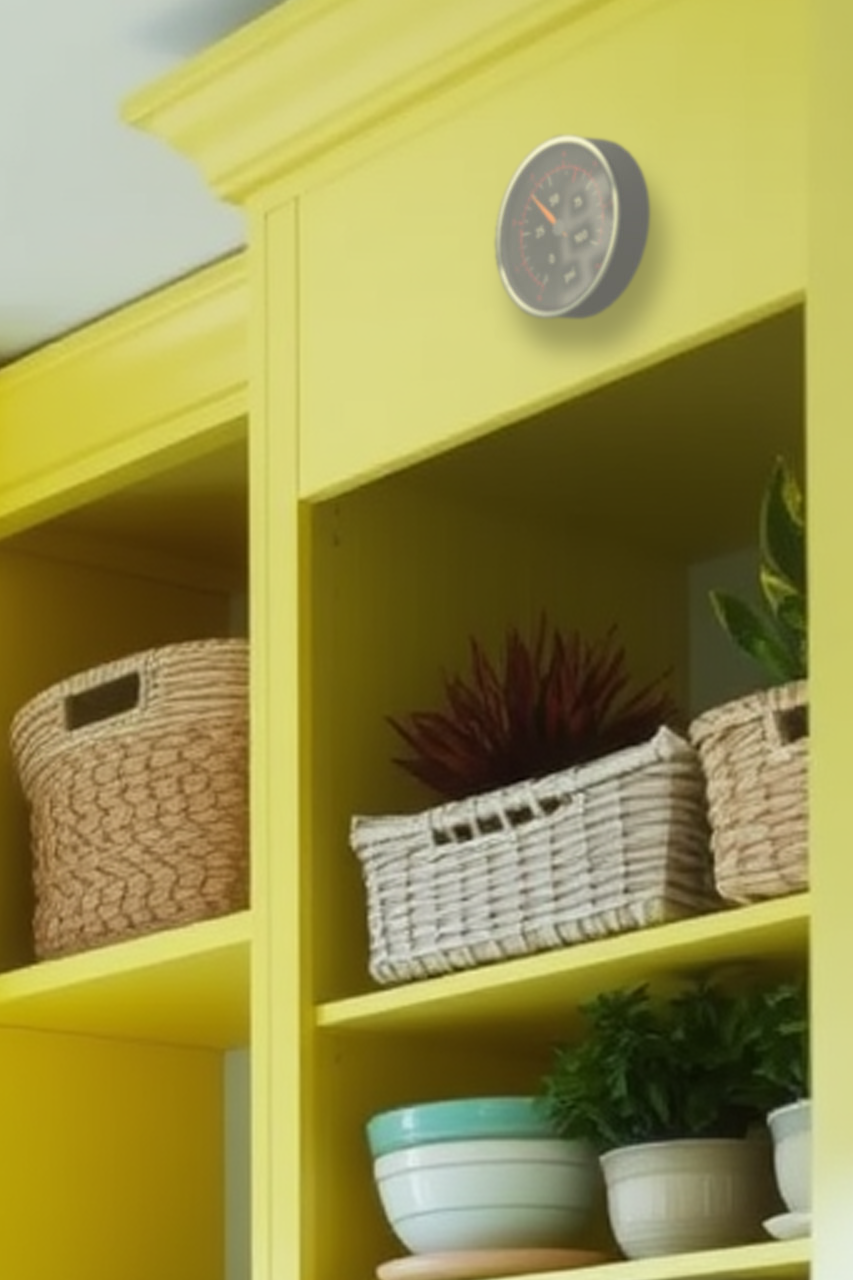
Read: 40,psi
